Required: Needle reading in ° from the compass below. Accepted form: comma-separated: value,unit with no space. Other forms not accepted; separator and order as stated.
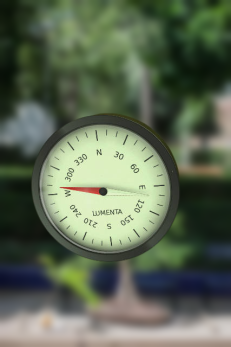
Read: 280,°
